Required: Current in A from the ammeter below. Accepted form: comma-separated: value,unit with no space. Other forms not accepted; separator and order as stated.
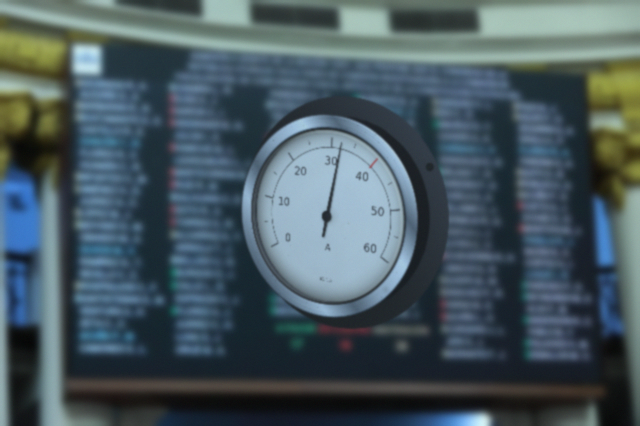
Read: 32.5,A
